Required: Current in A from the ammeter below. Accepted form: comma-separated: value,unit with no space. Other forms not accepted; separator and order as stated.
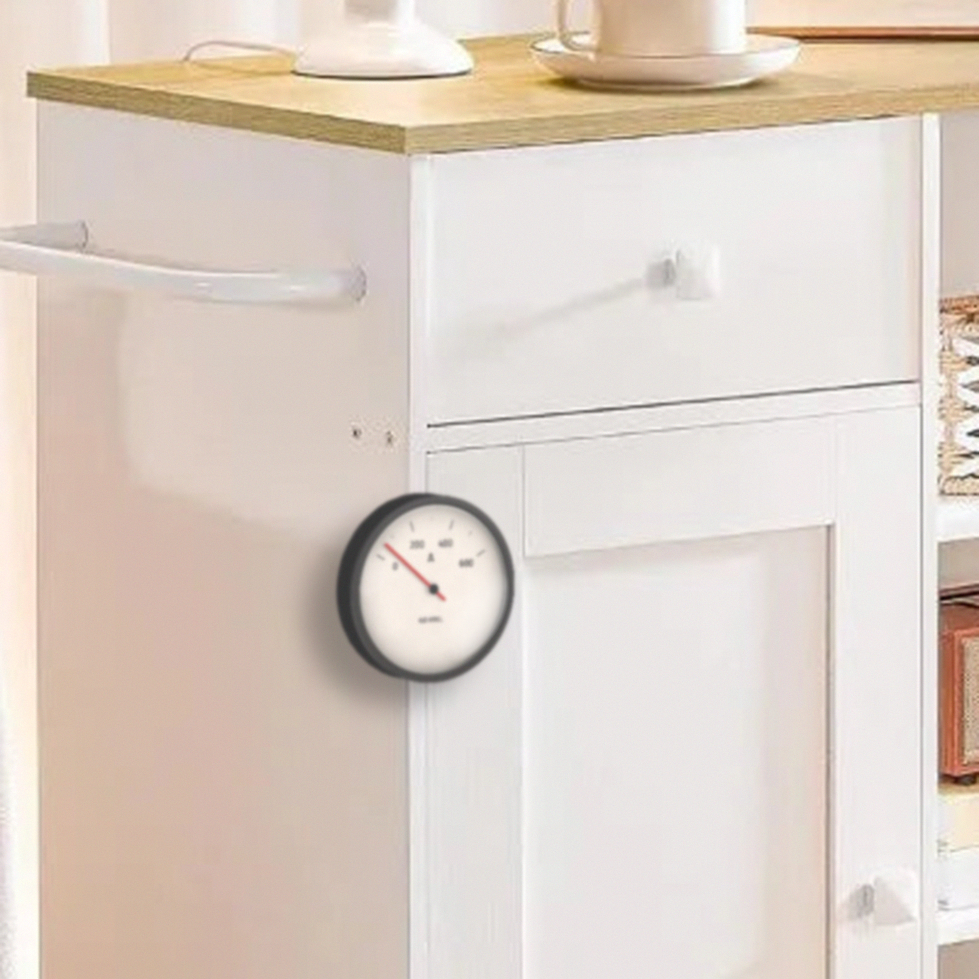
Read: 50,A
